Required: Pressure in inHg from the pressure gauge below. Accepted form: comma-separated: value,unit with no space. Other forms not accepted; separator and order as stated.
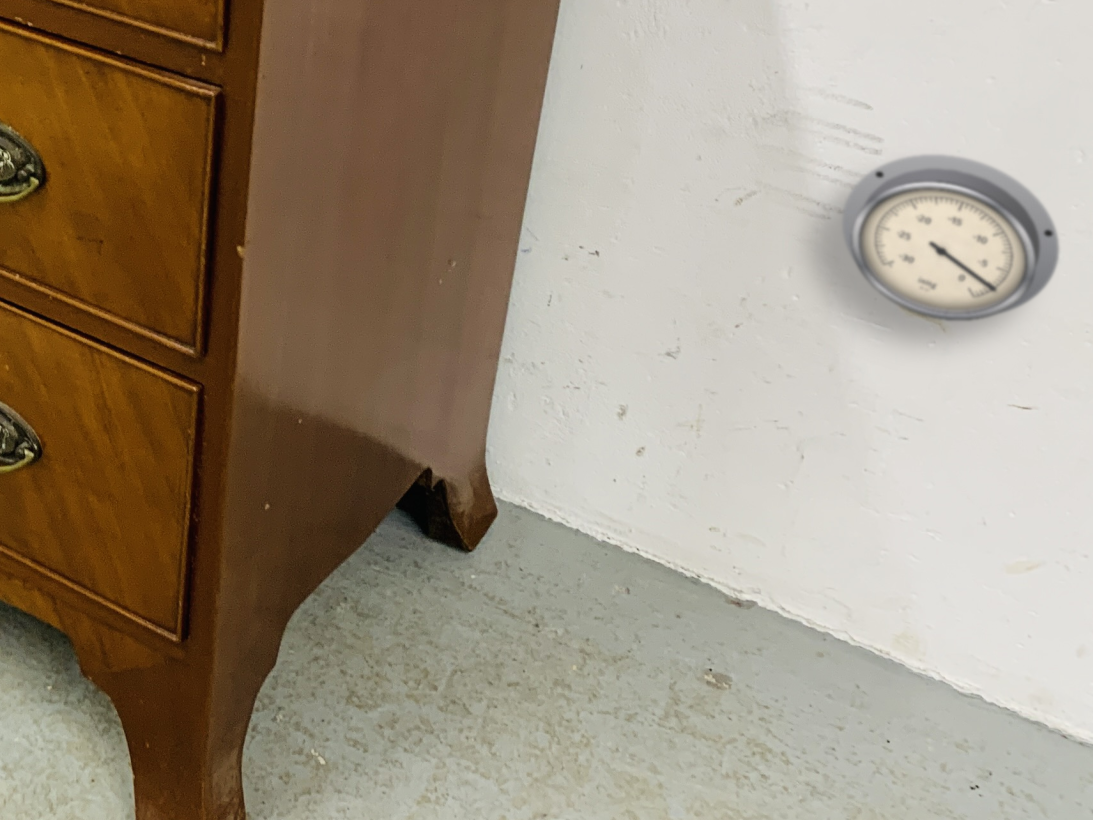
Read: -2.5,inHg
